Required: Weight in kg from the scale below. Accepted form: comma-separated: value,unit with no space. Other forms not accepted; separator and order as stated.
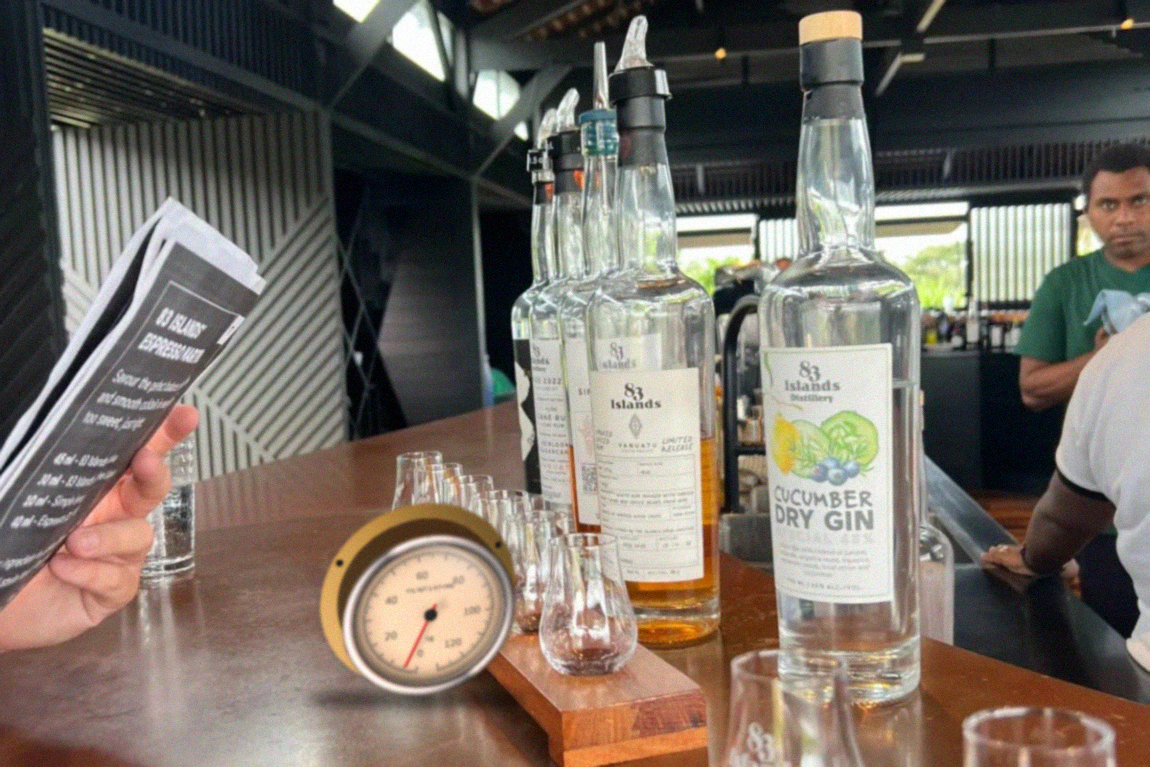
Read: 5,kg
